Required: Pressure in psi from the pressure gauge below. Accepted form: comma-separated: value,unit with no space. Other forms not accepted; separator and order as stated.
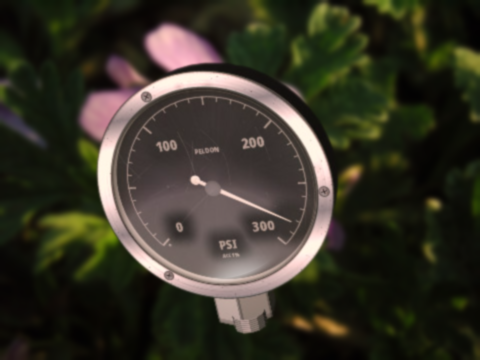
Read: 280,psi
